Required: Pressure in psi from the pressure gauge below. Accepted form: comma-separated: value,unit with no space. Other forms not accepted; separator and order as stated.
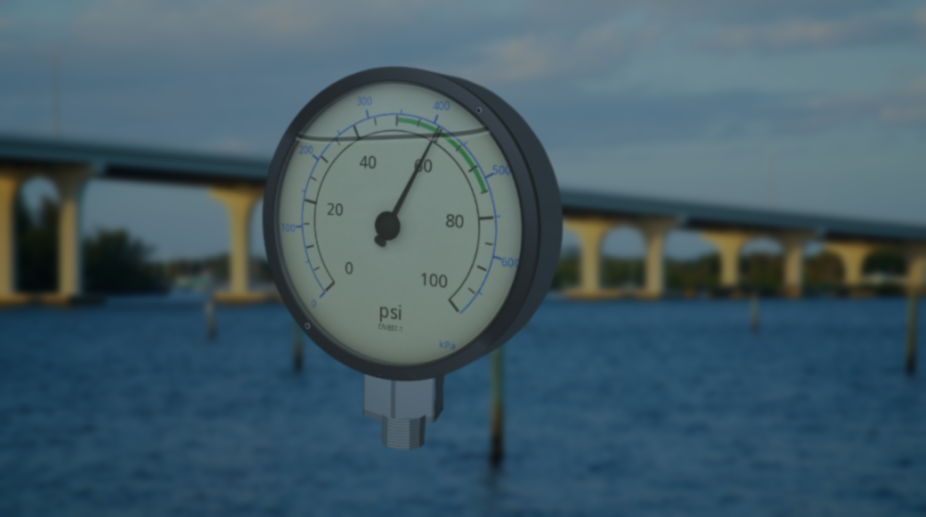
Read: 60,psi
